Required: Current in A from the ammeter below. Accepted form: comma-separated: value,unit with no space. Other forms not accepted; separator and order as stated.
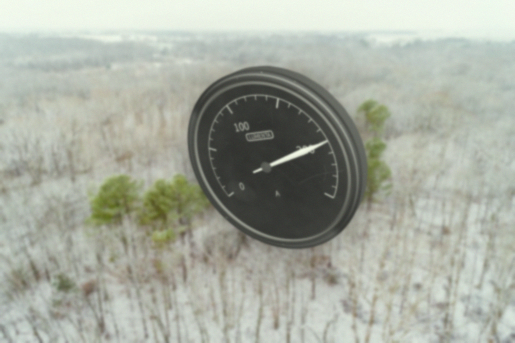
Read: 200,A
